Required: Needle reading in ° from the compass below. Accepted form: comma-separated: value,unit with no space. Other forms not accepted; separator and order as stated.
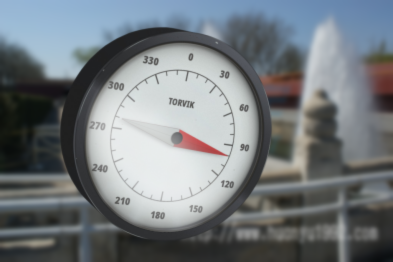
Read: 100,°
